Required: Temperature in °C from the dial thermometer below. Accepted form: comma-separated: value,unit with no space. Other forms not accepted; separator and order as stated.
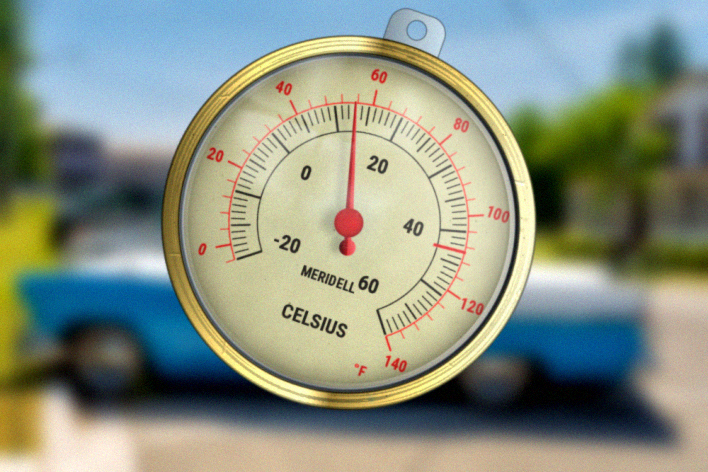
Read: 13,°C
